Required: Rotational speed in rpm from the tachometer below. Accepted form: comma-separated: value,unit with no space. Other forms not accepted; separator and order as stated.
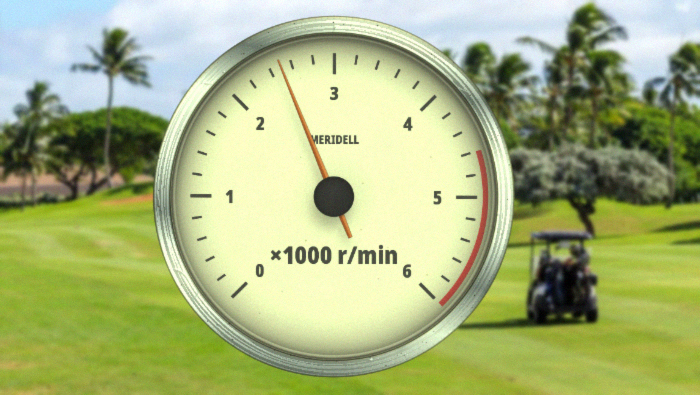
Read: 2500,rpm
